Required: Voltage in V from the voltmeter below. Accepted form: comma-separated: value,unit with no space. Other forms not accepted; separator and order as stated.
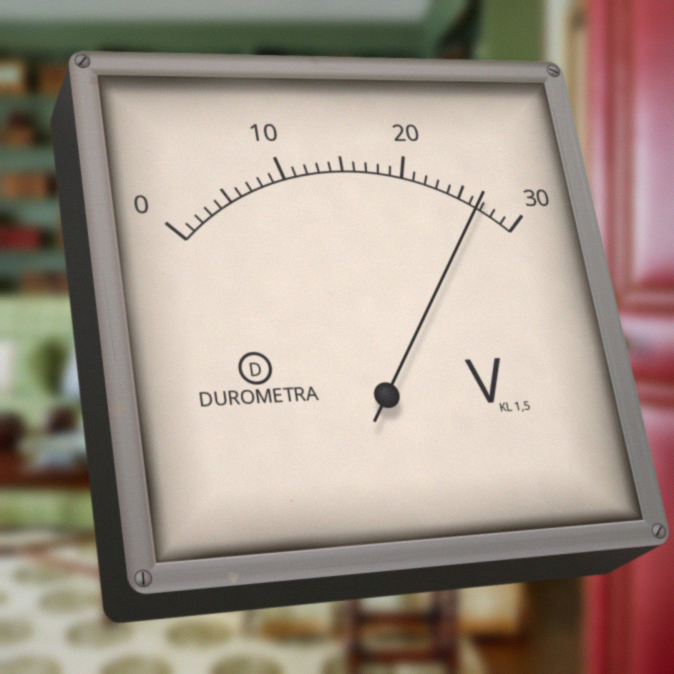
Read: 26.5,V
